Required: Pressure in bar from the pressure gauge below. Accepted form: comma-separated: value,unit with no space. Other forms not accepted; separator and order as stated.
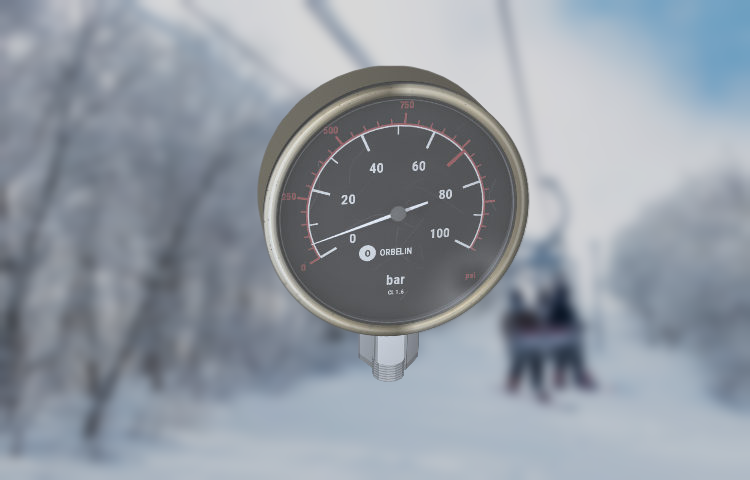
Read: 5,bar
